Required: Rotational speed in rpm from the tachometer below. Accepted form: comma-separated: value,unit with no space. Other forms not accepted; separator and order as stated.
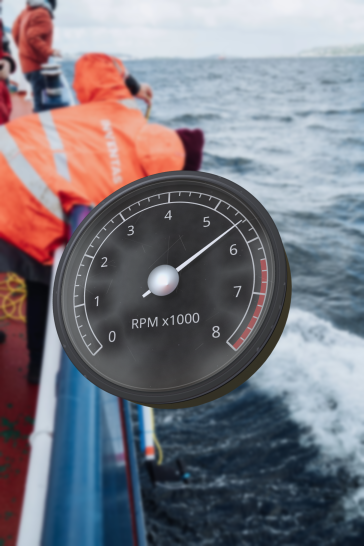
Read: 5600,rpm
